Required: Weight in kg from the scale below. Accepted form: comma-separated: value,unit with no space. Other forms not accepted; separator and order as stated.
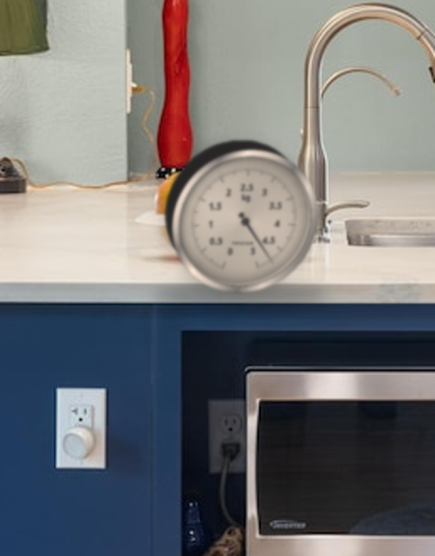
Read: 4.75,kg
